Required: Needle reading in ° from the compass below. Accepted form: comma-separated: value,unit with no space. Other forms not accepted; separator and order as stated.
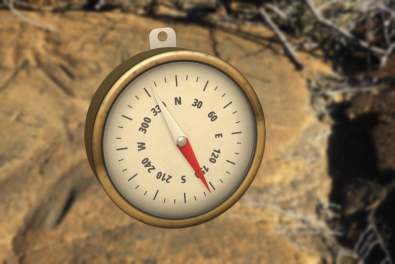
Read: 155,°
